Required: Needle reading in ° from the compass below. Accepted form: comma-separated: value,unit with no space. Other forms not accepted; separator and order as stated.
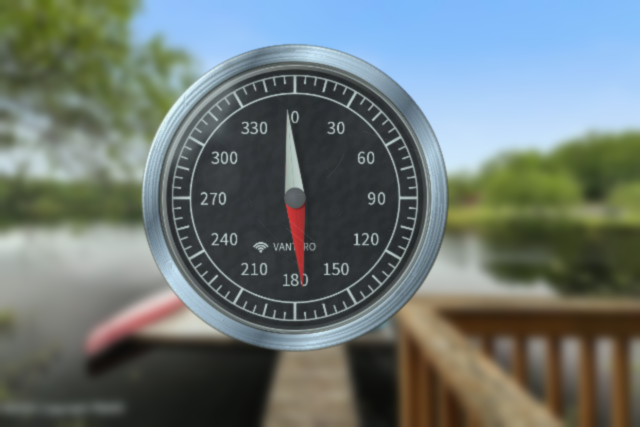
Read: 175,°
